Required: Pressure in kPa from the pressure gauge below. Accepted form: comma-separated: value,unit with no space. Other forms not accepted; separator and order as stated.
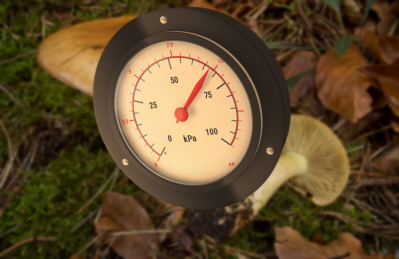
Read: 67.5,kPa
